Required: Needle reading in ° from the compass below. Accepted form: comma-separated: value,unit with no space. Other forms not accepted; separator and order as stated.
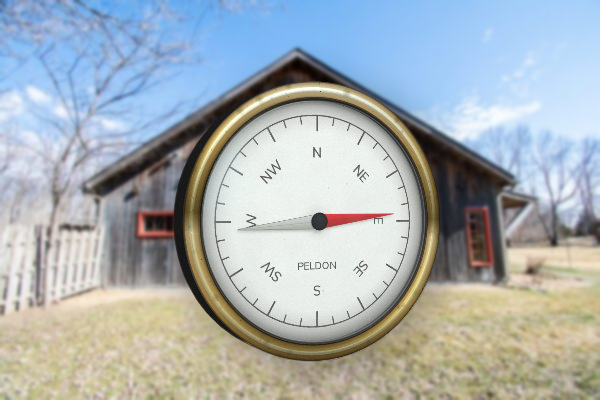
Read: 85,°
